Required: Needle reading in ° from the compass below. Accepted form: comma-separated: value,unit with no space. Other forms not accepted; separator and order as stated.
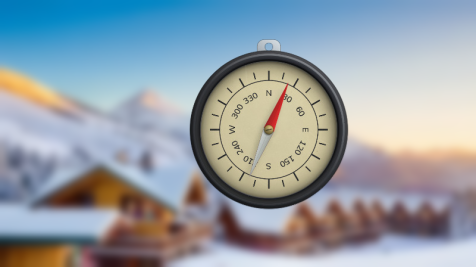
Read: 22.5,°
